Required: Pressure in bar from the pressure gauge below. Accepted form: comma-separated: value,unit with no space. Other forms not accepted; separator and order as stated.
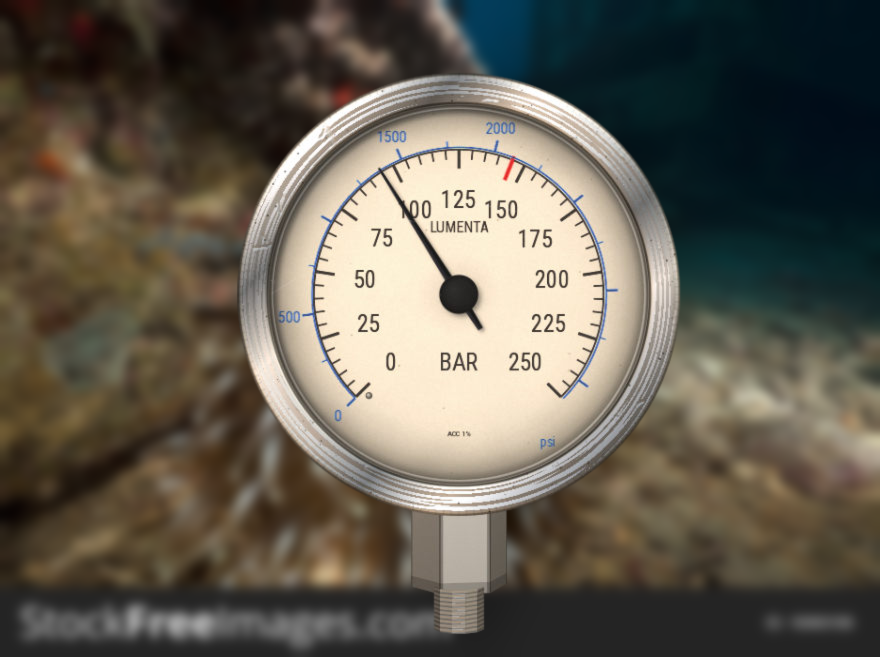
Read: 95,bar
